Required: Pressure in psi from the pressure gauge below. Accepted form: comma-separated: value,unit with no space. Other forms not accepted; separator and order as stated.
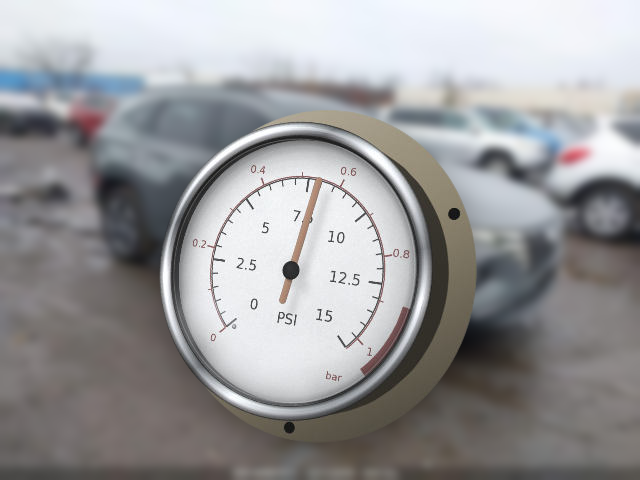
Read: 8,psi
